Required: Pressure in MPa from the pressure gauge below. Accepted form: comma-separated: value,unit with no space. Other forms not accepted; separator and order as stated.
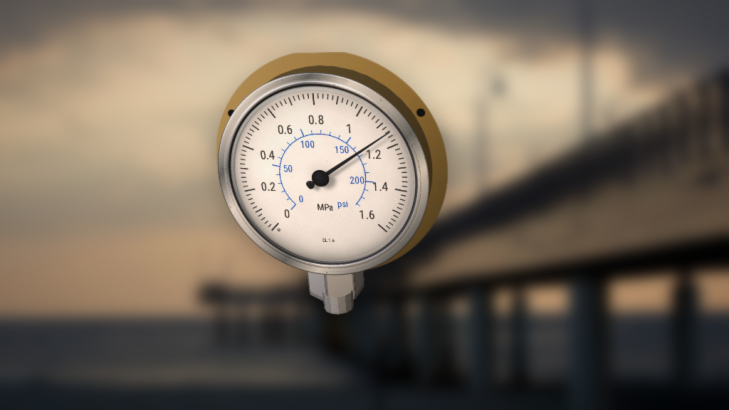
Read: 1.14,MPa
